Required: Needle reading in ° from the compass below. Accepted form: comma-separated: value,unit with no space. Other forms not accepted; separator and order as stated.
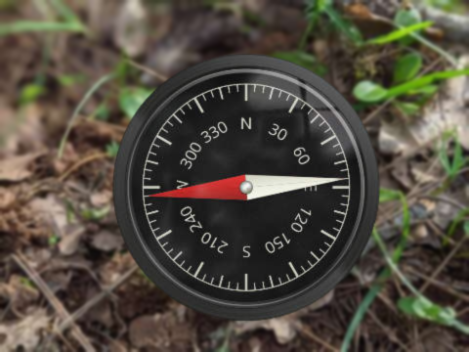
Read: 265,°
